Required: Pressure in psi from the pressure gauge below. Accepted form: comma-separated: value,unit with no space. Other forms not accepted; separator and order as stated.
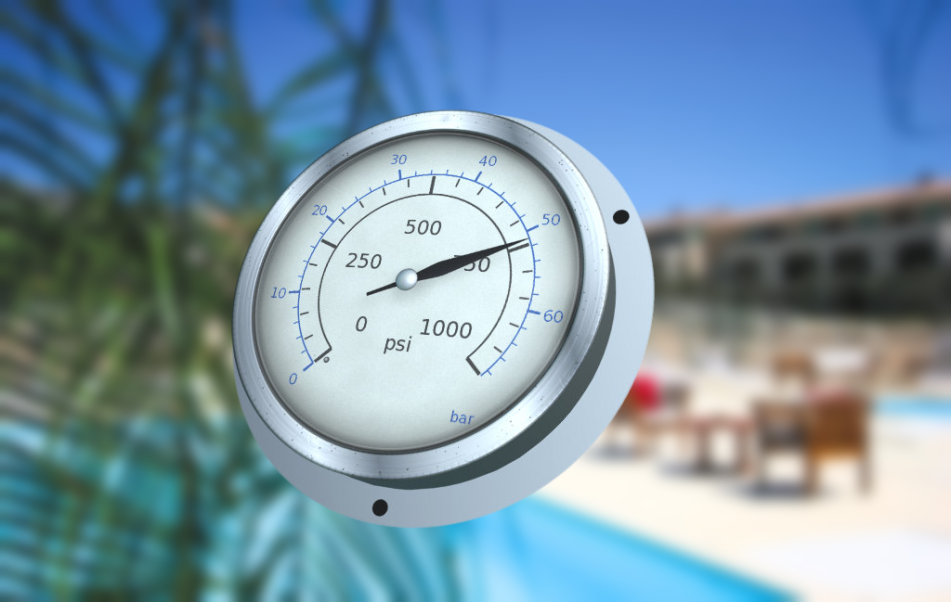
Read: 750,psi
